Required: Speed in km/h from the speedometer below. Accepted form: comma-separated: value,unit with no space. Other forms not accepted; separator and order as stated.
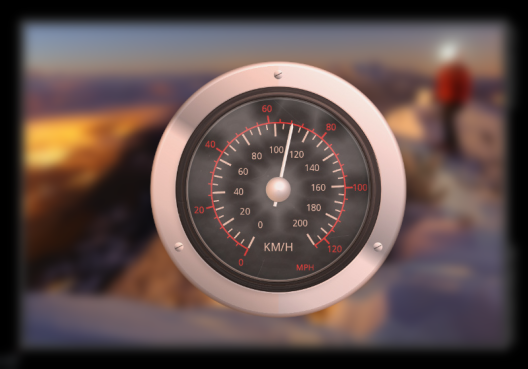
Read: 110,km/h
